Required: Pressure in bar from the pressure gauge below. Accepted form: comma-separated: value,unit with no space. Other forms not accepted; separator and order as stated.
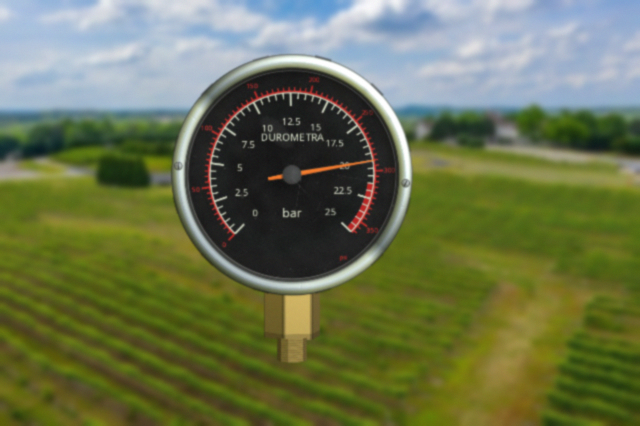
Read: 20,bar
